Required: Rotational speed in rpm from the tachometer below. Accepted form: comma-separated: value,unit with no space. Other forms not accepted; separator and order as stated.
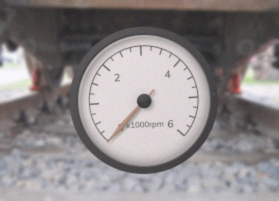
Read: 0,rpm
